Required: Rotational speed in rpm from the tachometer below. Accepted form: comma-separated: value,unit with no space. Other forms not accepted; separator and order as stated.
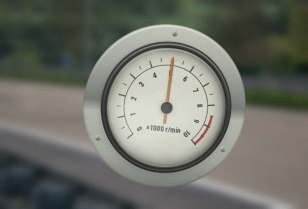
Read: 5000,rpm
